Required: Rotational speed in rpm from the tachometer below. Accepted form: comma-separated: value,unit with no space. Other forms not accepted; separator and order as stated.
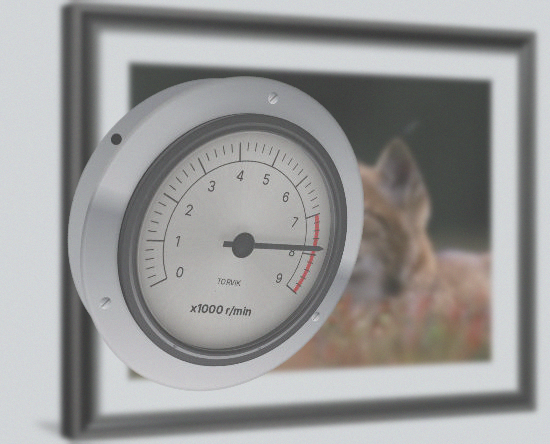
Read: 7800,rpm
